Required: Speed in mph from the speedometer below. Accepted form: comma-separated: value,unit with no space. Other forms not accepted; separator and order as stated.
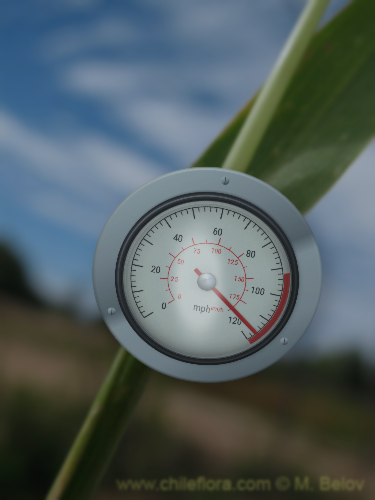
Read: 116,mph
